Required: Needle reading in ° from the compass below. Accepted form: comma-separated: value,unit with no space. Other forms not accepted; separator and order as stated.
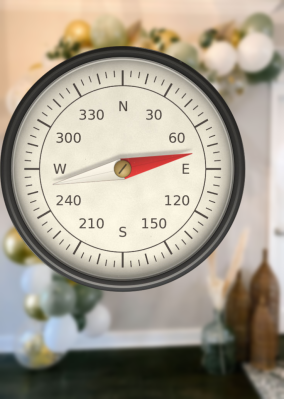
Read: 77.5,°
